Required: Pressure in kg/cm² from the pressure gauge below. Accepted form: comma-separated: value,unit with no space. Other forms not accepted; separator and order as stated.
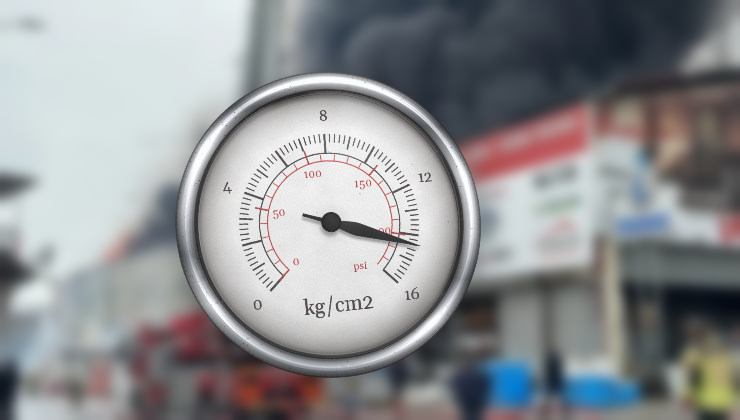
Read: 14.4,kg/cm²
